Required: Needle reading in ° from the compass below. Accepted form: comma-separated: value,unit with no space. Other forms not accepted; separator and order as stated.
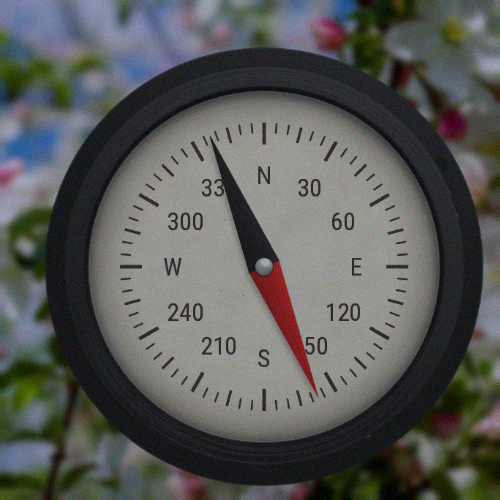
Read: 157.5,°
